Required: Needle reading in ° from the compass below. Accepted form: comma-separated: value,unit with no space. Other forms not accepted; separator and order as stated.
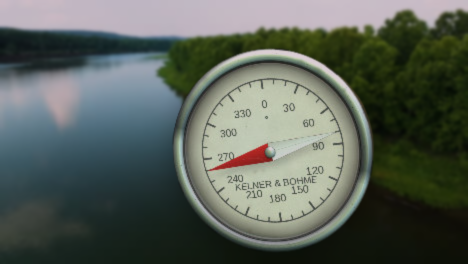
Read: 260,°
